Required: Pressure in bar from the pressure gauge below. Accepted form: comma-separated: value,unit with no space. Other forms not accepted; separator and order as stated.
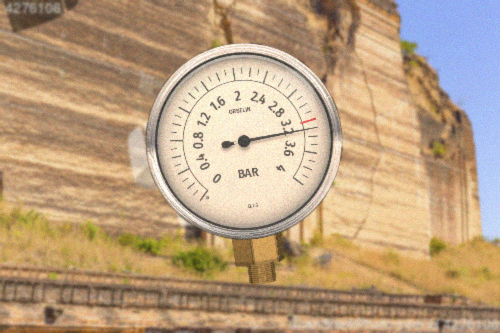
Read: 3.3,bar
